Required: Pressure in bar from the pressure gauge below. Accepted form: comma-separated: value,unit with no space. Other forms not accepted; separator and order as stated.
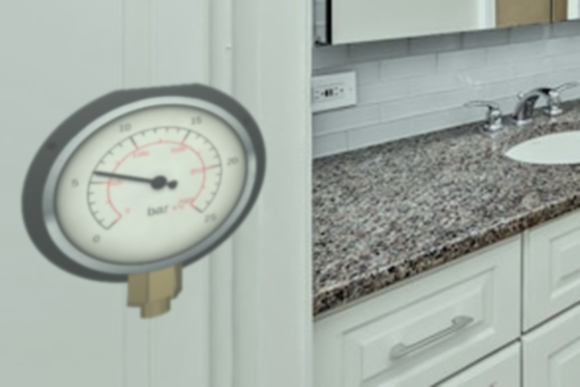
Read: 6,bar
